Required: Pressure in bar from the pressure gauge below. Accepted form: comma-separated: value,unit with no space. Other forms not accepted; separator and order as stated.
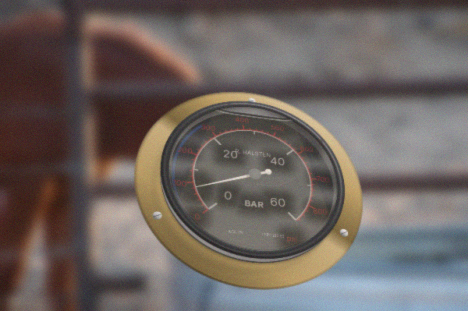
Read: 5,bar
